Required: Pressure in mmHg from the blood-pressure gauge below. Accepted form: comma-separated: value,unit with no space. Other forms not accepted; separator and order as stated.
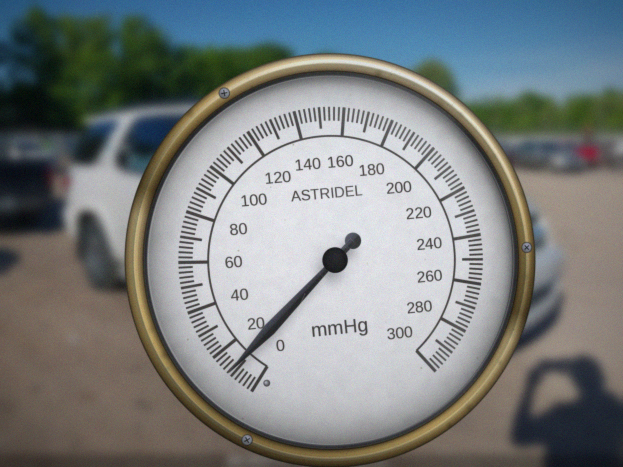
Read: 12,mmHg
